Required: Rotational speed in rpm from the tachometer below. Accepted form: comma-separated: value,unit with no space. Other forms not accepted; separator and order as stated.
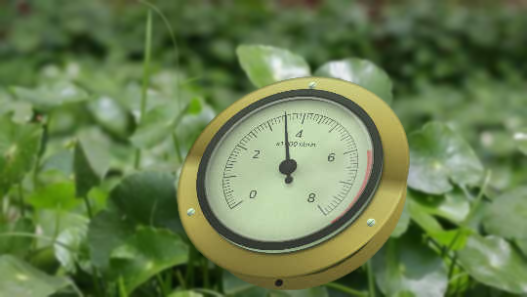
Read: 3500,rpm
